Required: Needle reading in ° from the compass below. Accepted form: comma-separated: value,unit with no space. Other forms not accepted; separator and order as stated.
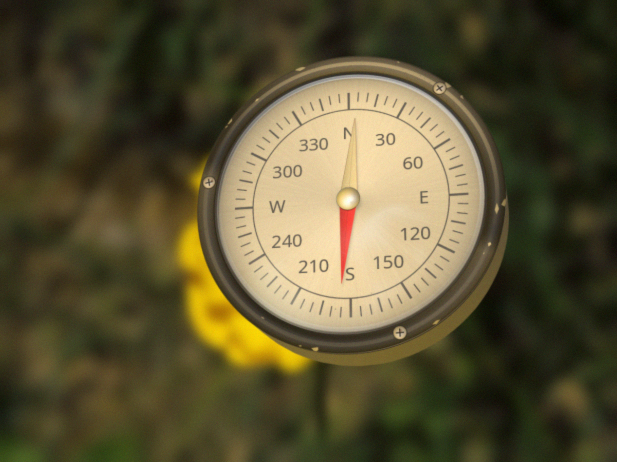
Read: 185,°
